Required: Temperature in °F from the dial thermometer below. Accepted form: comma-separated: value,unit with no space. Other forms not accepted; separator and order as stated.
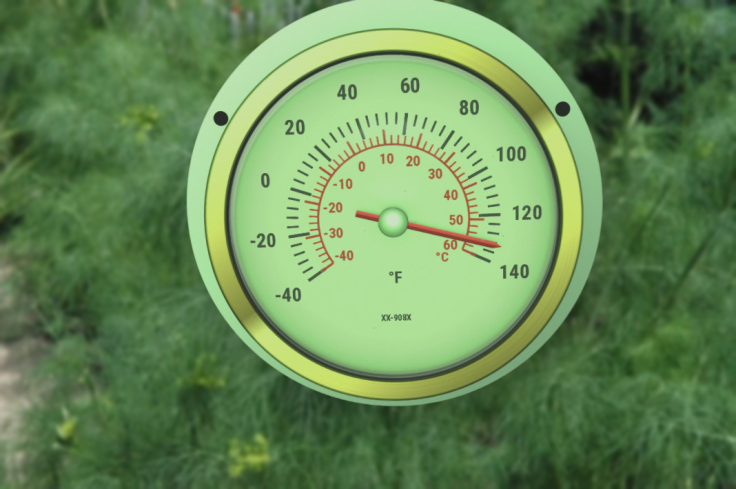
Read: 132,°F
